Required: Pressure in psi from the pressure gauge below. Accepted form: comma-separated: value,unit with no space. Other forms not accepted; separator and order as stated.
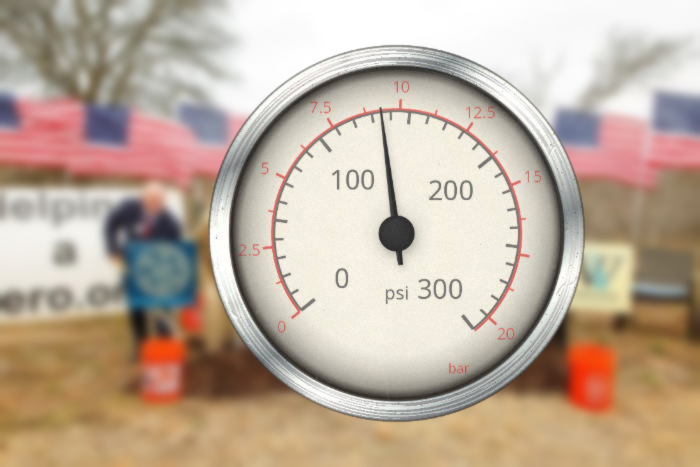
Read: 135,psi
